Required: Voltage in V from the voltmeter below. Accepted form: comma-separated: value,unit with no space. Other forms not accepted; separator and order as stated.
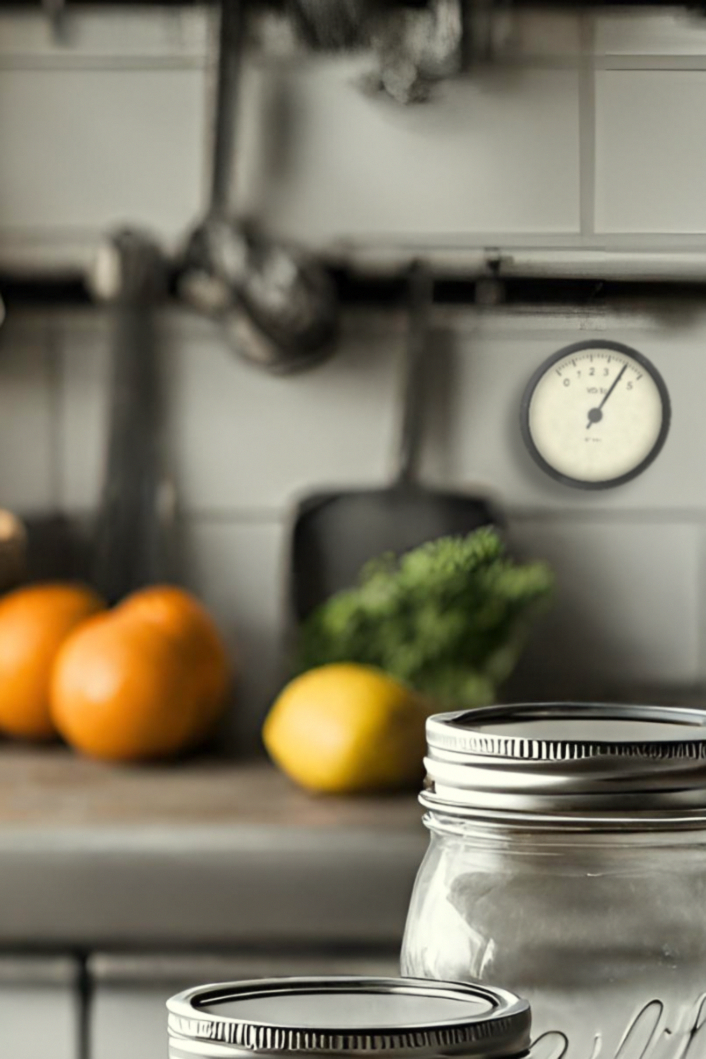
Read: 4,V
